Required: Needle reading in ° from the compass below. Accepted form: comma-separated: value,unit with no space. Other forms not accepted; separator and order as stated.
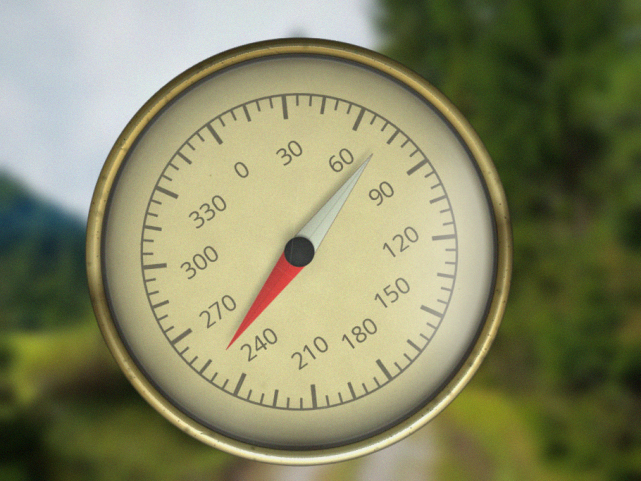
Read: 252.5,°
